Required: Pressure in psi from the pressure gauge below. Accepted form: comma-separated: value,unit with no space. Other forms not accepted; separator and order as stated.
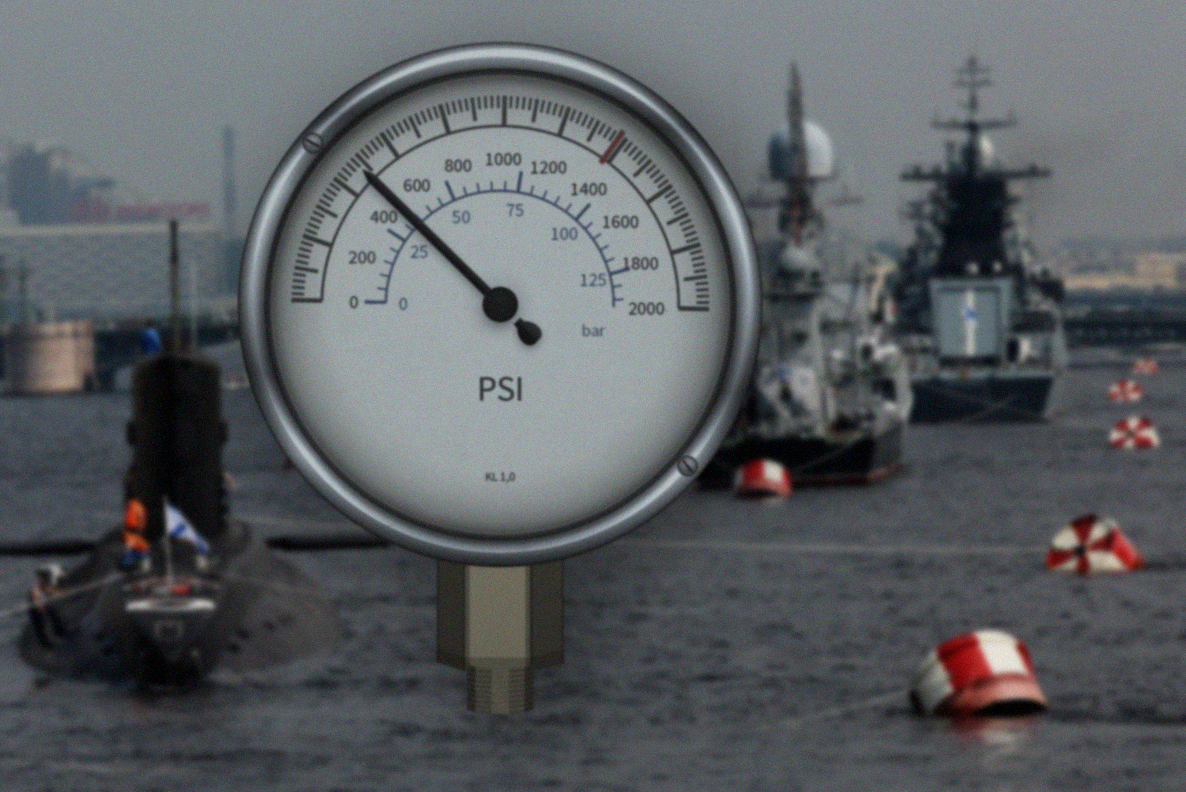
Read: 480,psi
